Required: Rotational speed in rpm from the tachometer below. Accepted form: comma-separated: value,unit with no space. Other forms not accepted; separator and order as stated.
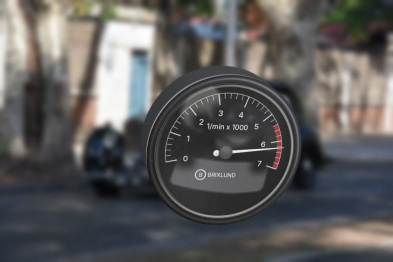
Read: 6200,rpm
